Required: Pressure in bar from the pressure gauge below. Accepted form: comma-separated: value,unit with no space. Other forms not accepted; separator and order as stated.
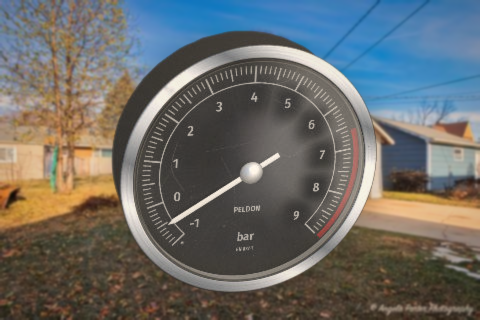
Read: -0.5,bar
